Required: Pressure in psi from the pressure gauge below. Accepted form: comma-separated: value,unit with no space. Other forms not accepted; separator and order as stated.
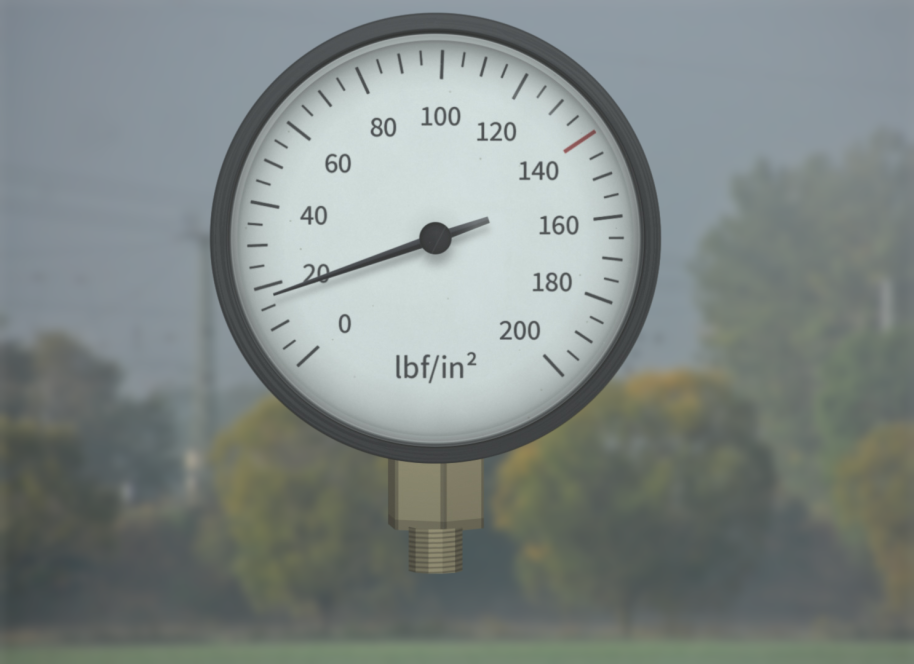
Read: 17.5,psi
